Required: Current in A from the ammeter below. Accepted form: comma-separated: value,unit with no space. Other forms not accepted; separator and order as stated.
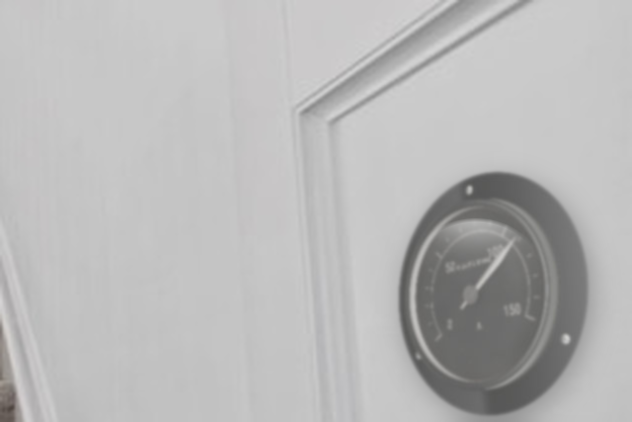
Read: 110,A
